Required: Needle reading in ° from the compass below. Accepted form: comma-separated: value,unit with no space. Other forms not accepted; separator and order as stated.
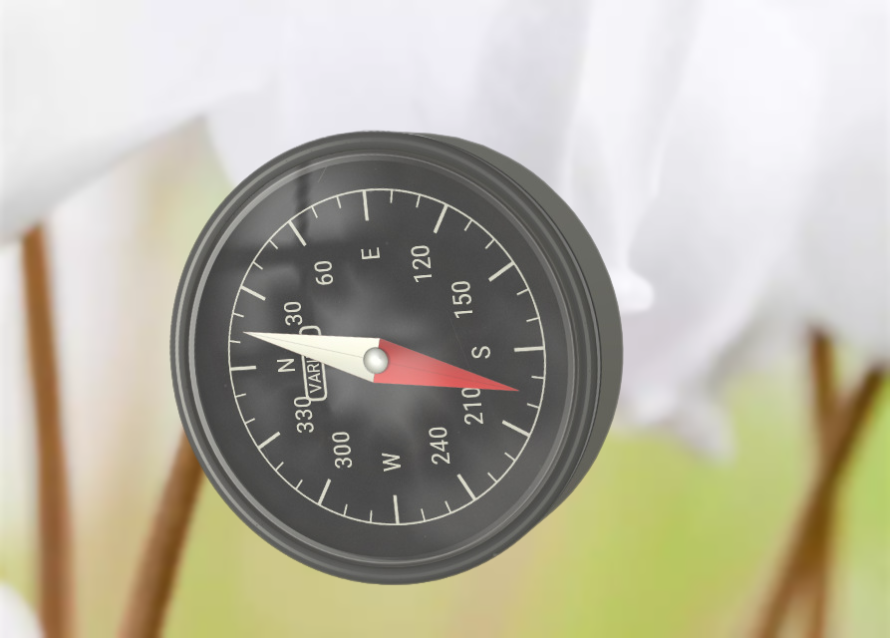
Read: 195,°
